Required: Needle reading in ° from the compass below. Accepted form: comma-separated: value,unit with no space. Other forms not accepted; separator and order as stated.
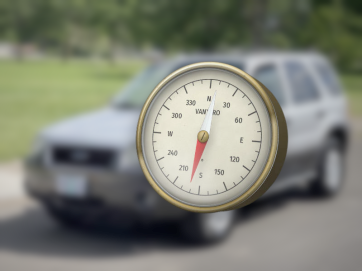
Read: 190,°
